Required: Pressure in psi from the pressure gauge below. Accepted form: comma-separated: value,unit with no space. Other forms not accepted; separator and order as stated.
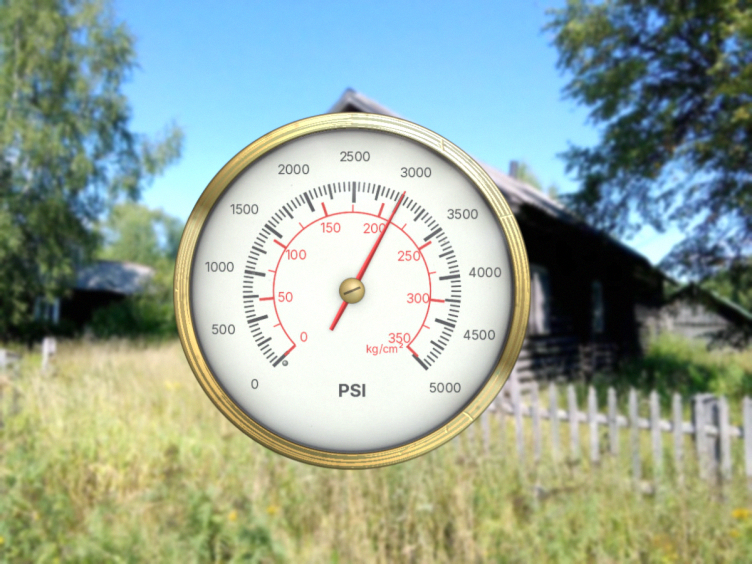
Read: 3000,psi
